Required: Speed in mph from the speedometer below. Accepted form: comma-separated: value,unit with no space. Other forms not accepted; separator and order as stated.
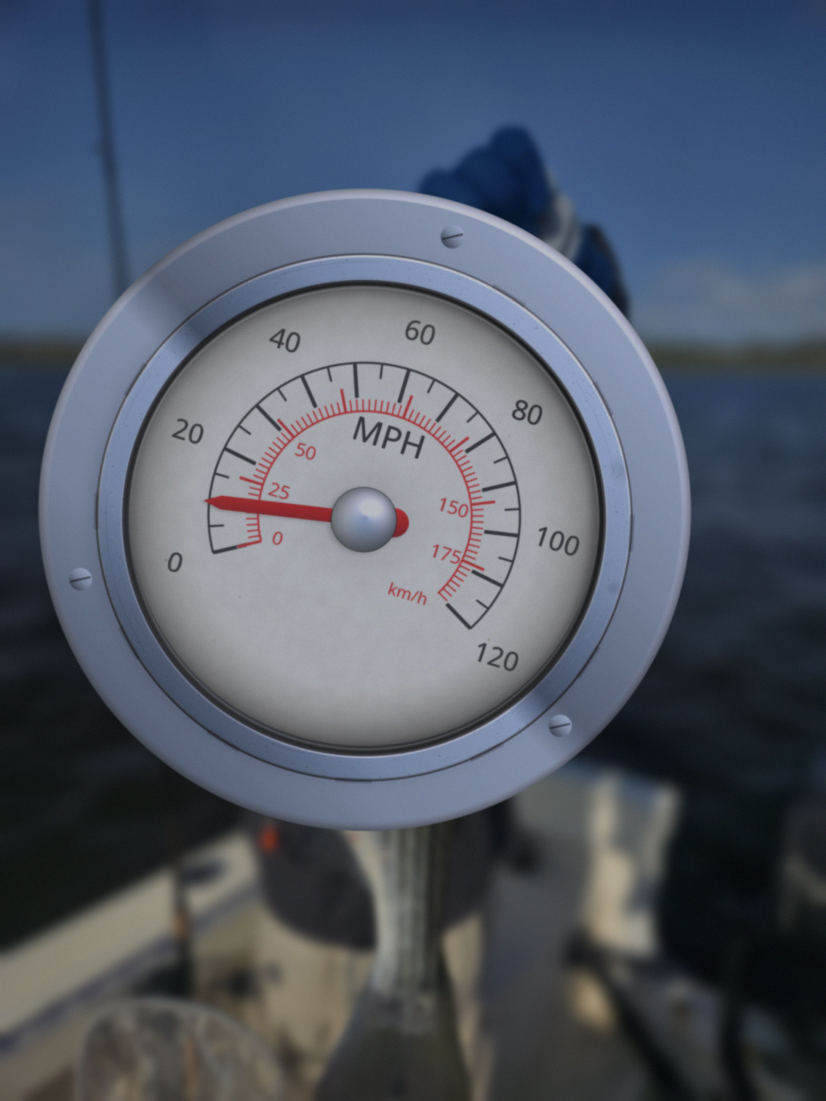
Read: 10,mph
